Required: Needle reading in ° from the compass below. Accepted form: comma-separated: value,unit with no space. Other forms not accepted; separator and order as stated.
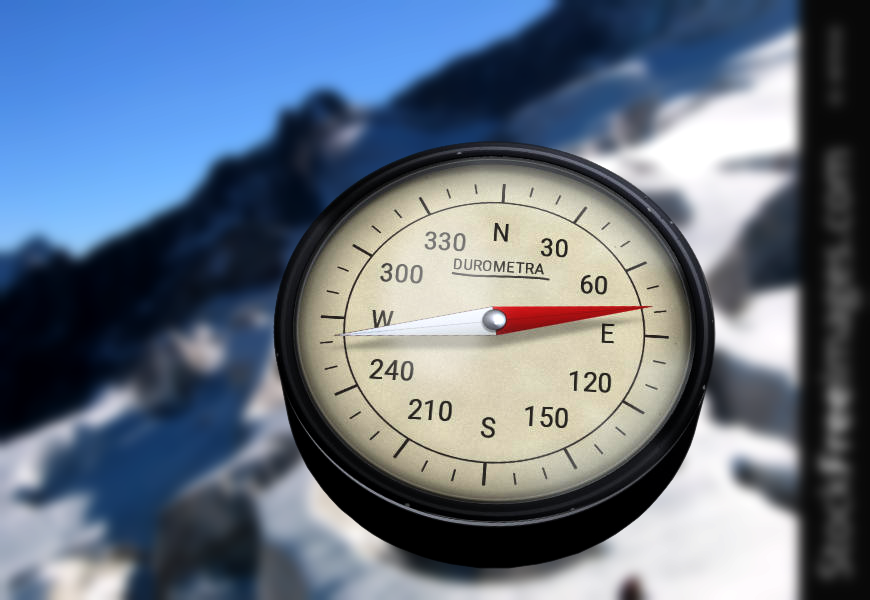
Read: 80,°
